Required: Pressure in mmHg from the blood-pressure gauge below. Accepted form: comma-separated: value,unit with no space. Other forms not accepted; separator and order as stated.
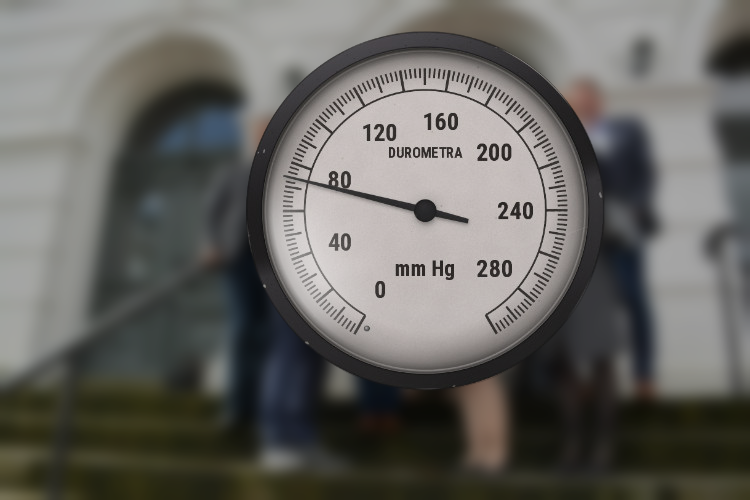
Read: 74,mmHg
